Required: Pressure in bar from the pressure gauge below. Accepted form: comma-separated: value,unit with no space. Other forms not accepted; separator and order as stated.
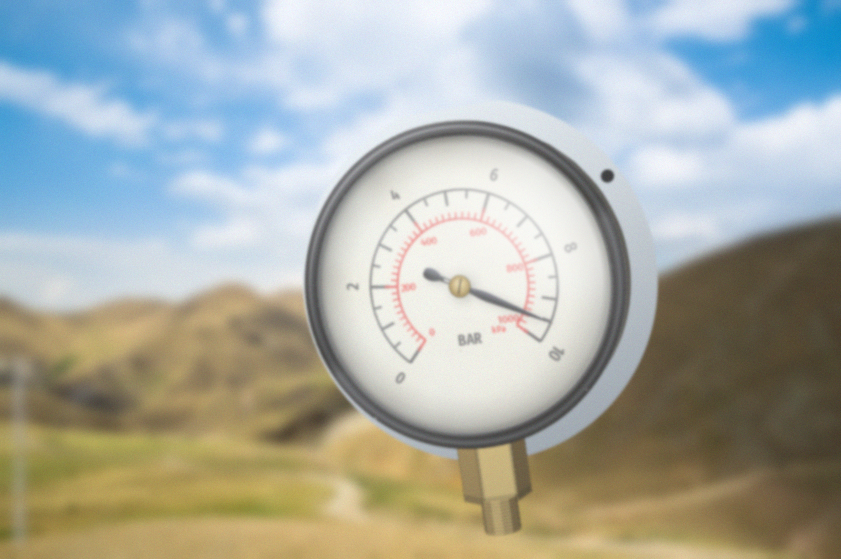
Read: 9.5,bar
